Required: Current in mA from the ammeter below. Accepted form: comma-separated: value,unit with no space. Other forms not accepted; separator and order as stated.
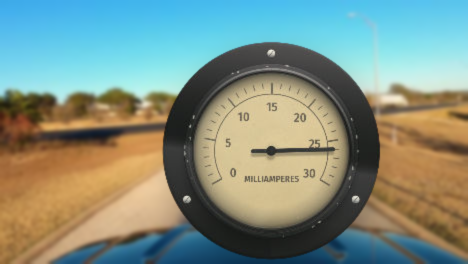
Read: 26,mA
